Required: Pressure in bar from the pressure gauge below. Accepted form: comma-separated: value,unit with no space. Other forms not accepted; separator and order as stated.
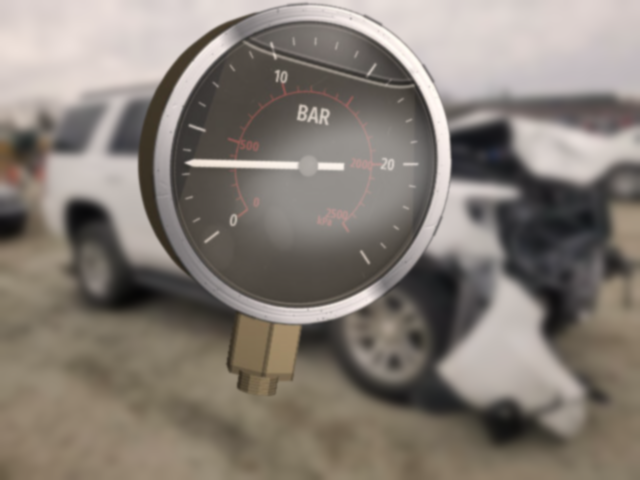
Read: 3.5,bar
